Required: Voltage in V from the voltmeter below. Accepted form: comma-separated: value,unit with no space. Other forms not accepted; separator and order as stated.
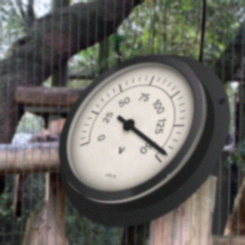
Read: 145,V
